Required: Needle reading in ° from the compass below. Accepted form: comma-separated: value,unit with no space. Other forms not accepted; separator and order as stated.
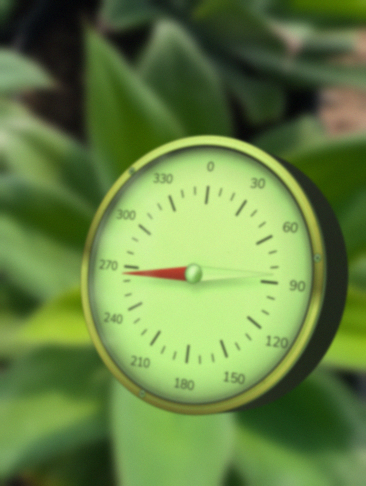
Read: 265,°
